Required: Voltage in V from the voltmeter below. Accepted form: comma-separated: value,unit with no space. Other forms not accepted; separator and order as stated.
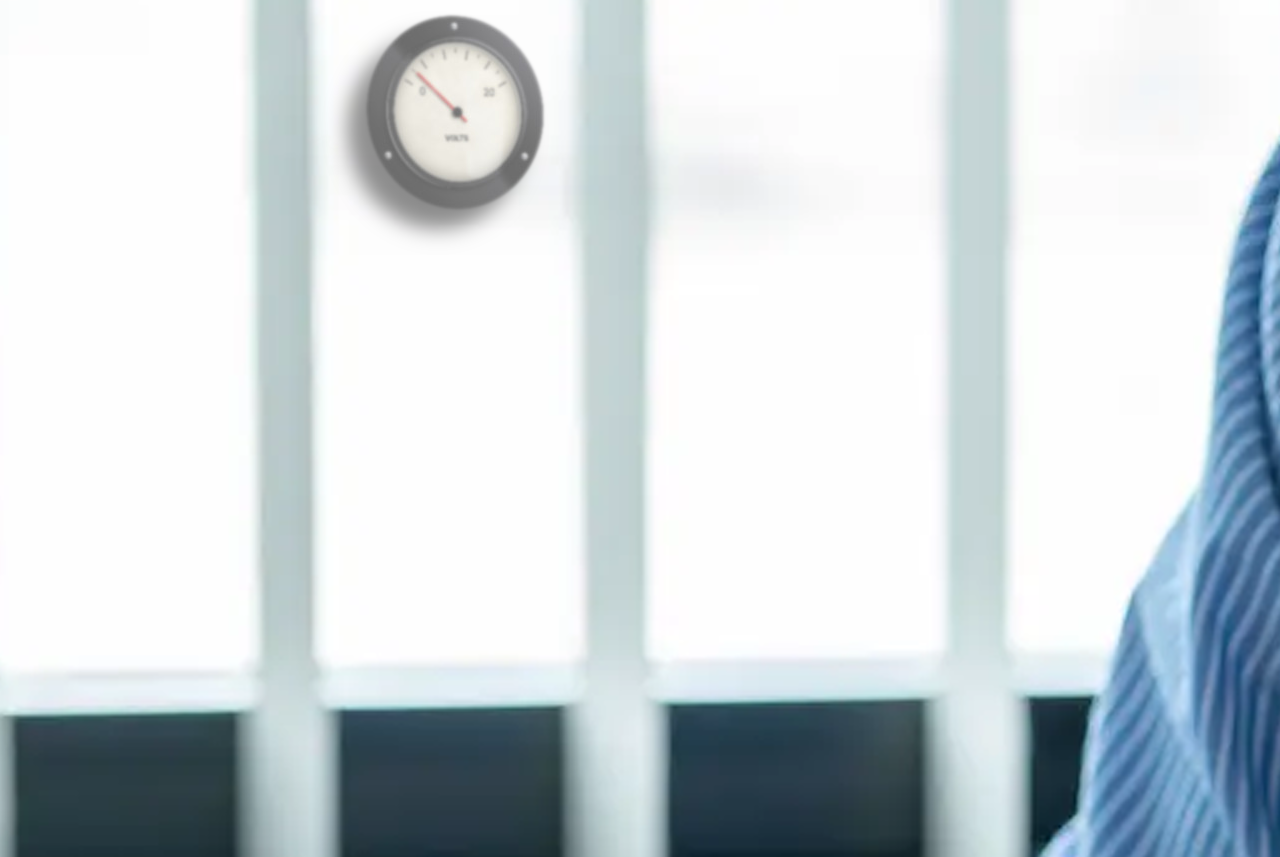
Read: 2,V
